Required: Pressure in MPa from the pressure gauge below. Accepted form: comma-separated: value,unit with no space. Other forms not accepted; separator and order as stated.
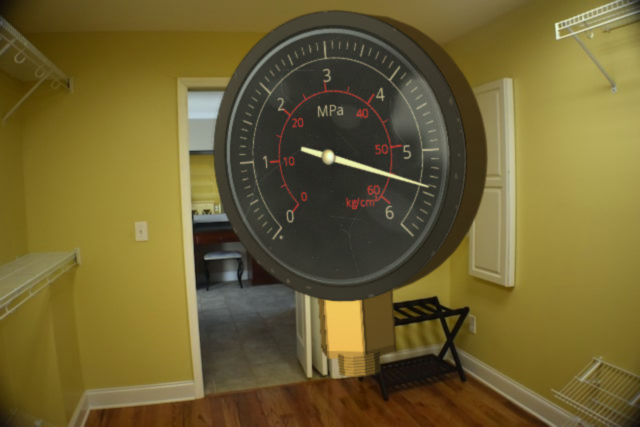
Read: 5.4,MPa
